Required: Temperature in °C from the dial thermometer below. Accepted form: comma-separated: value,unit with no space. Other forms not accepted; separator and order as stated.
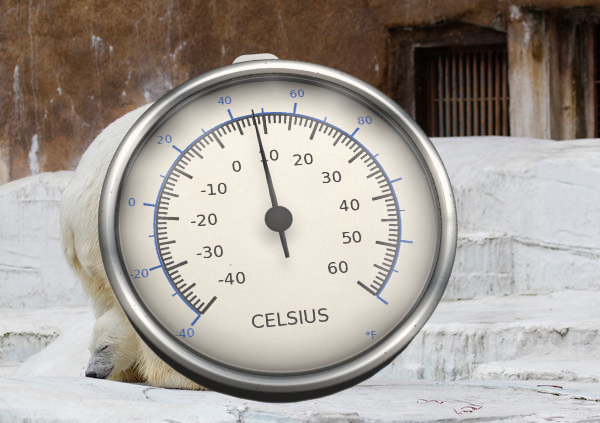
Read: 8,°C
